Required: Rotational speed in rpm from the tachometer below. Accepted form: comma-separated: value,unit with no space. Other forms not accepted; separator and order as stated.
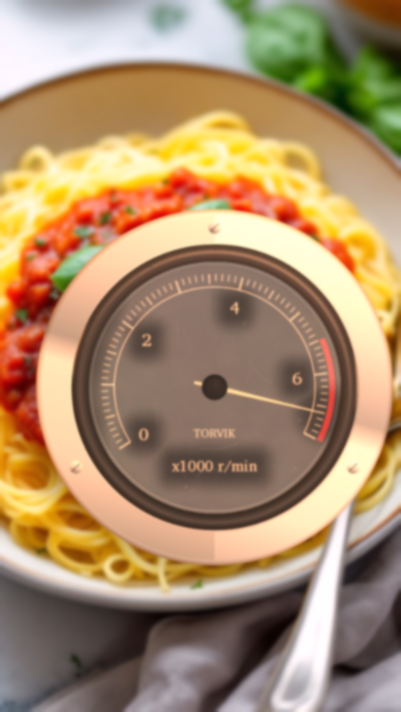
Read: 6600,rpm
